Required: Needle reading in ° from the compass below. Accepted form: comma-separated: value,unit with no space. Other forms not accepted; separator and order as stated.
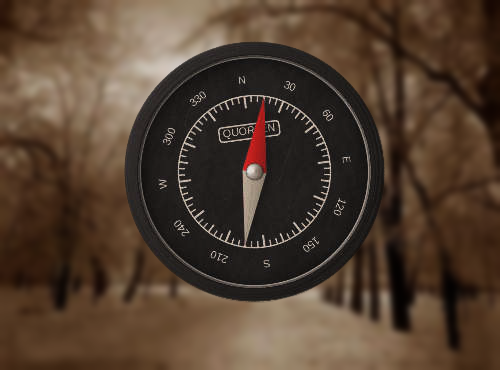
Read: 15,°
